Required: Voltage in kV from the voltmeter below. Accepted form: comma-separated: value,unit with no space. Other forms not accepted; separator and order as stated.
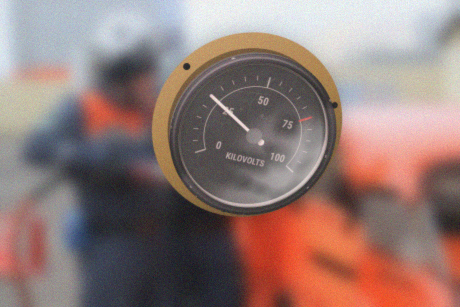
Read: 25,kV
